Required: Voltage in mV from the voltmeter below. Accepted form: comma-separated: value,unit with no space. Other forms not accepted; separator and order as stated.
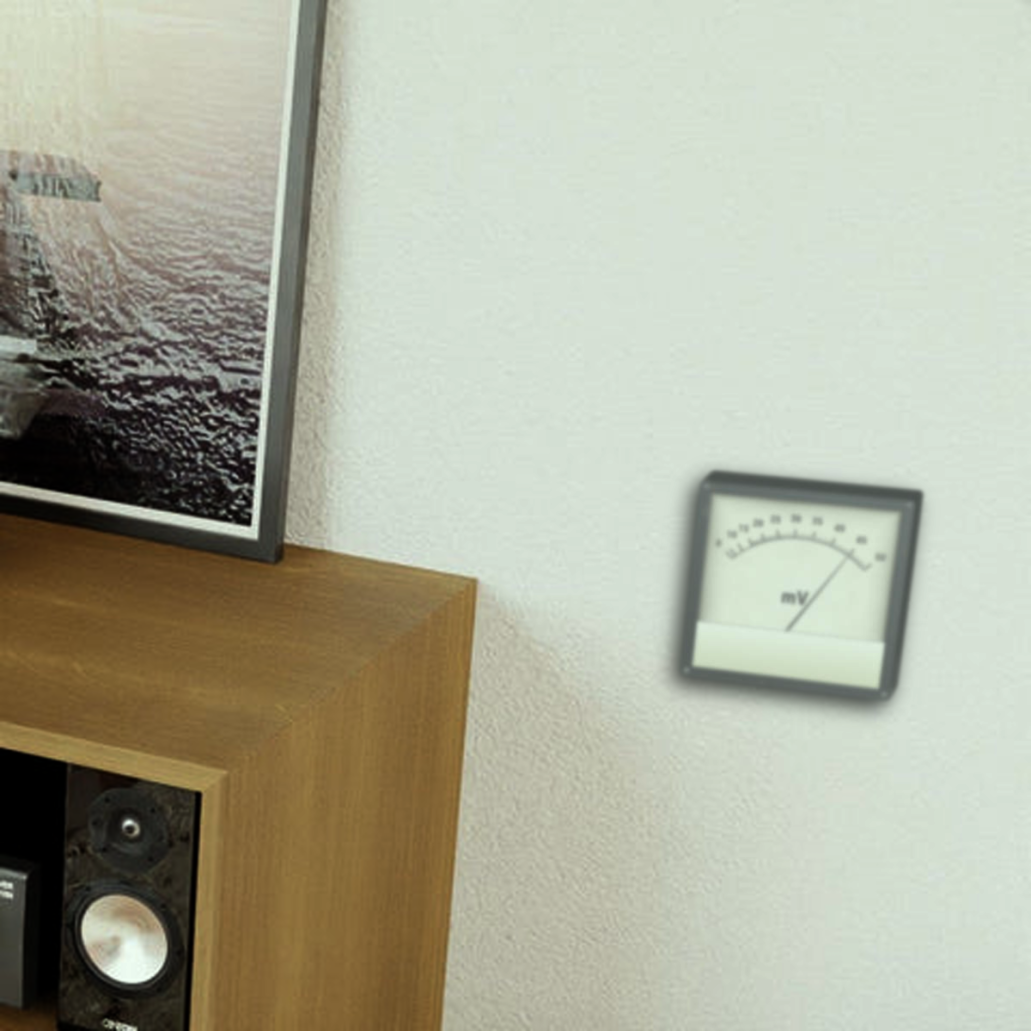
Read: 45,mV
